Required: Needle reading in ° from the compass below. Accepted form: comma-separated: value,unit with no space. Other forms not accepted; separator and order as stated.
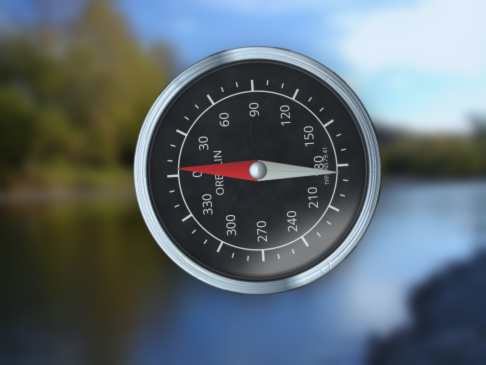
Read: 5,°
